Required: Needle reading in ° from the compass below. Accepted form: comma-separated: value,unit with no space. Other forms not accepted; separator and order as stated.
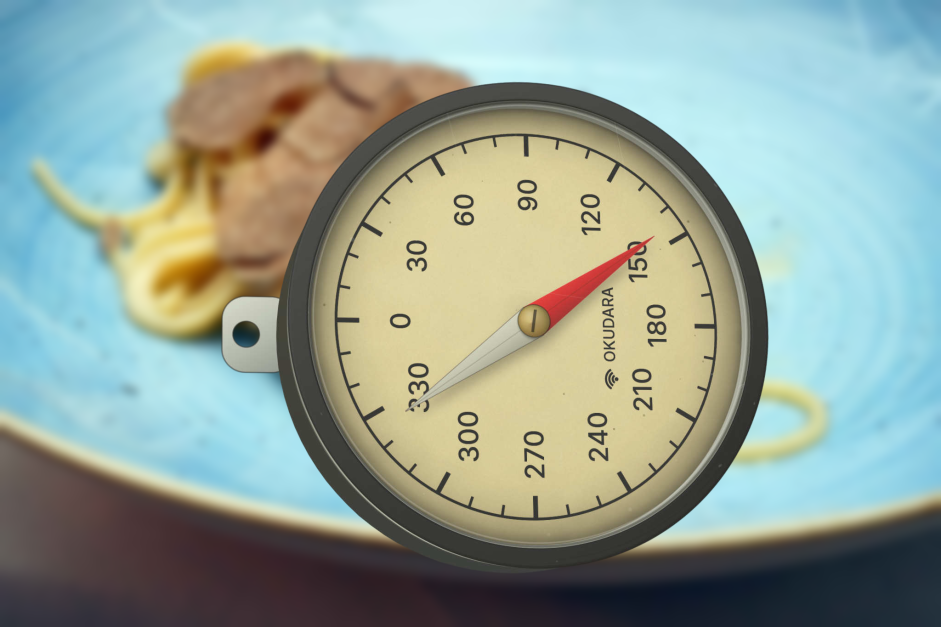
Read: 145,°
